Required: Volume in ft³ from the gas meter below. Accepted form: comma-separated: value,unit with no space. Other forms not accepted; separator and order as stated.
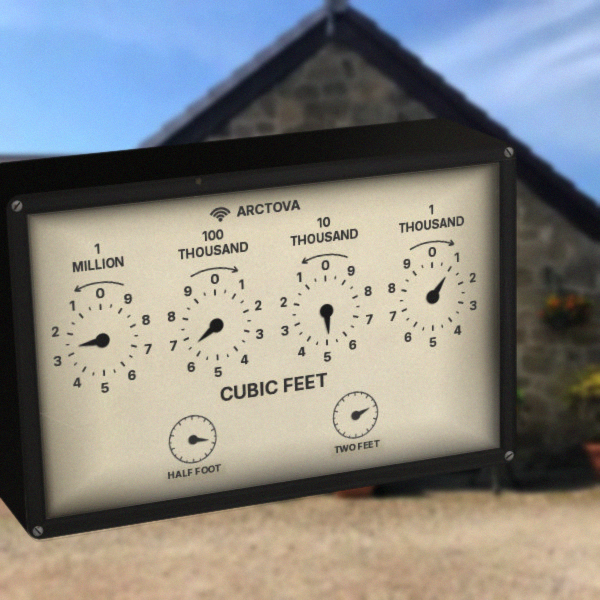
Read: 265100,ft³
